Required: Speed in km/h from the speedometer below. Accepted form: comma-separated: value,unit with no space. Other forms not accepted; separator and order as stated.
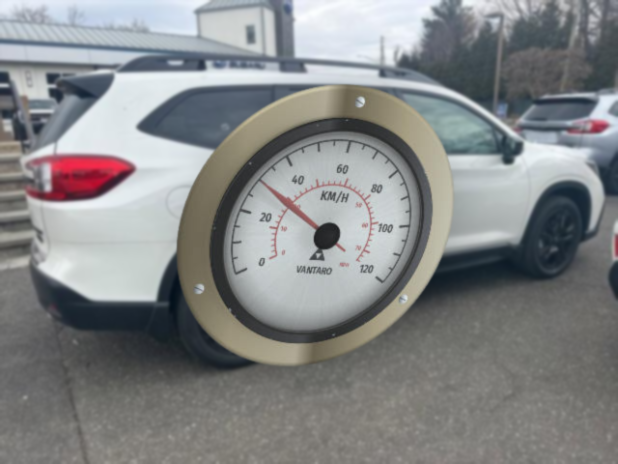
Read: 30,km/h
